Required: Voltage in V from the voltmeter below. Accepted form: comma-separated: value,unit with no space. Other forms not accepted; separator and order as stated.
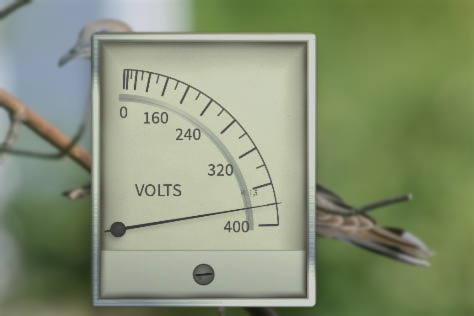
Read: 380,V
